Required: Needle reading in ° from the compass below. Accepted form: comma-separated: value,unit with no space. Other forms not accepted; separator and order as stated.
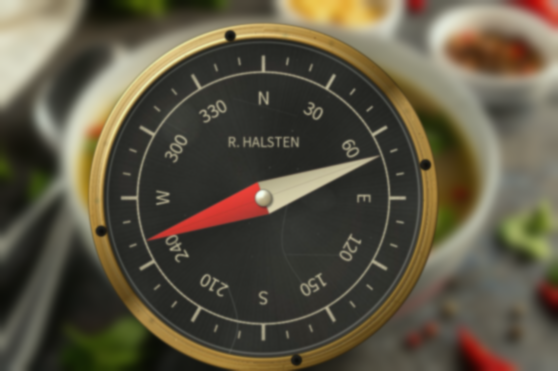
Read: 250,°
